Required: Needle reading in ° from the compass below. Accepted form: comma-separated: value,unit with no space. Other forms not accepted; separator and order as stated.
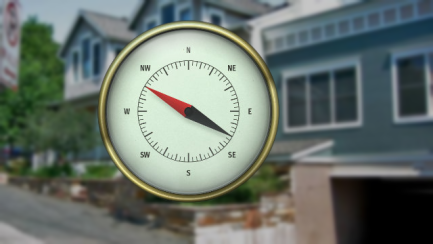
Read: 300,°
